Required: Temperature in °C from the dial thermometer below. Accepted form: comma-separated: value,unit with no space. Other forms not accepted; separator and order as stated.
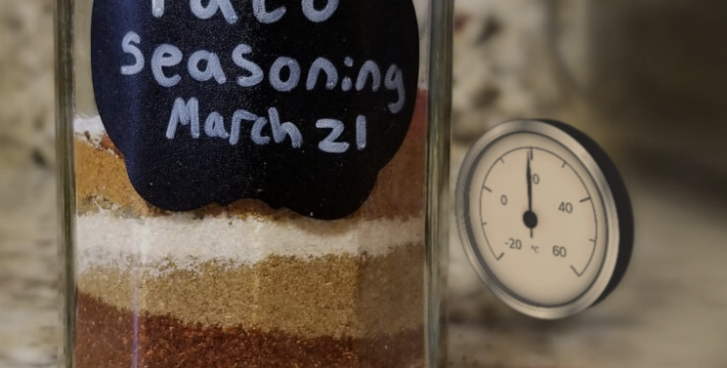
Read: 20,°C
